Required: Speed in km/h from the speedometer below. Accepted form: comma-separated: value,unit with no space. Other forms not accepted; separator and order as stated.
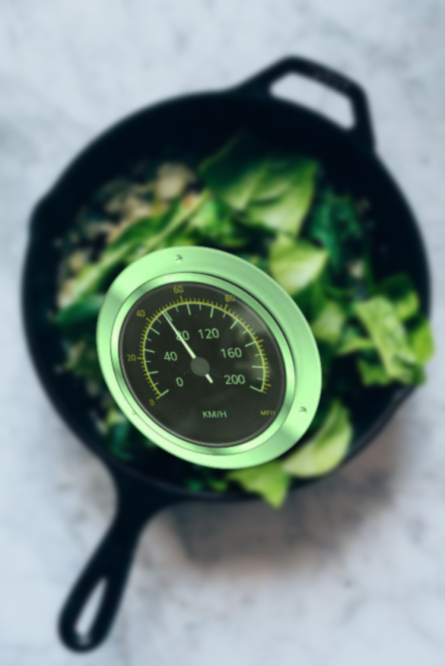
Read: 80,km/h
